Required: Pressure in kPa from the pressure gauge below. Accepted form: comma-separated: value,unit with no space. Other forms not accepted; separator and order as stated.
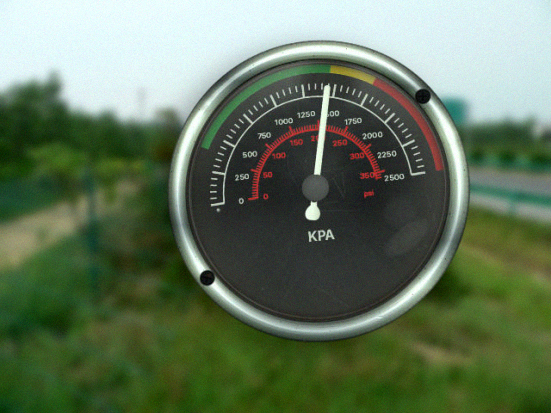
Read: 1450,kPa
